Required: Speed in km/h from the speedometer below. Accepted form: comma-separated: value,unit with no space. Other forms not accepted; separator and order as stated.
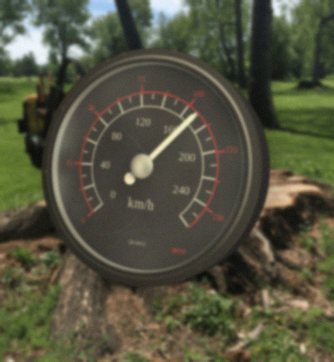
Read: 170,km/h
